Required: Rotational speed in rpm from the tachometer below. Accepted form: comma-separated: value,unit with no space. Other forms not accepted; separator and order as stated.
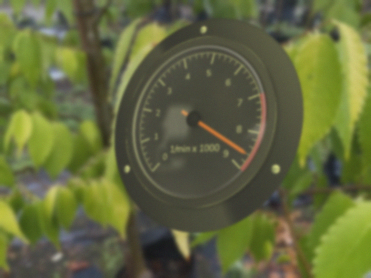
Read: 8600,rpm
